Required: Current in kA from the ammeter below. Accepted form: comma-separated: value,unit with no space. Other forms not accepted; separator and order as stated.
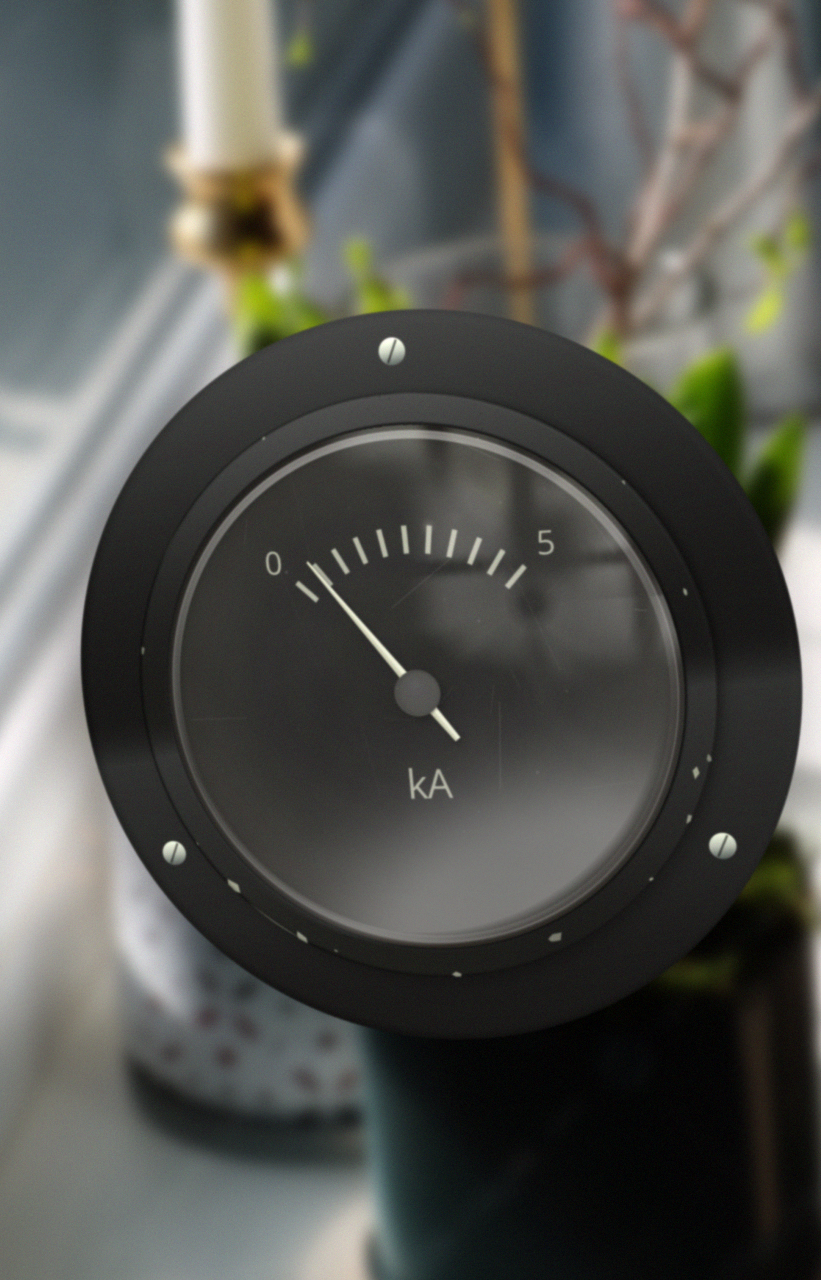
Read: 0.5,kA
